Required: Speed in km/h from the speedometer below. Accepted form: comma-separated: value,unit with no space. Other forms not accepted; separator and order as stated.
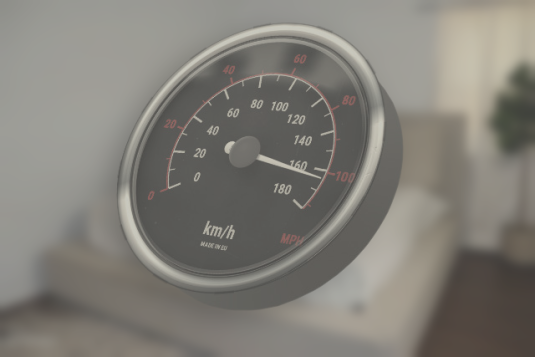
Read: 165,km/h
